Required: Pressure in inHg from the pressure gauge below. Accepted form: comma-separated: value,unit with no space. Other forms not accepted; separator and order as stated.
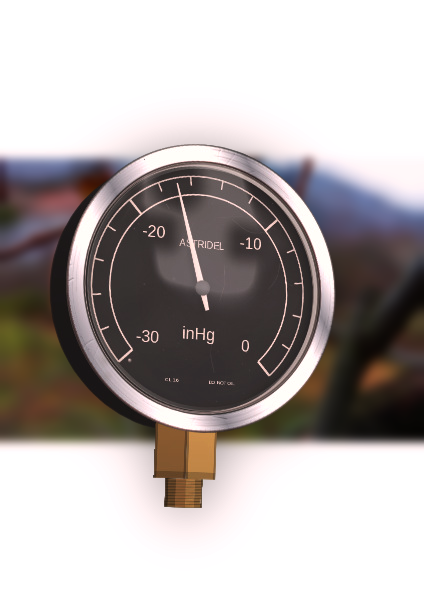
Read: -17,inHg
